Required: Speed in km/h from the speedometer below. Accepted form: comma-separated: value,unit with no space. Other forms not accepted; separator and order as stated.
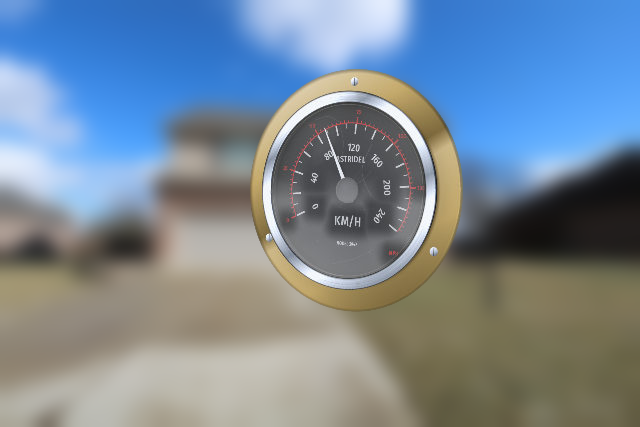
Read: 90,km/h
